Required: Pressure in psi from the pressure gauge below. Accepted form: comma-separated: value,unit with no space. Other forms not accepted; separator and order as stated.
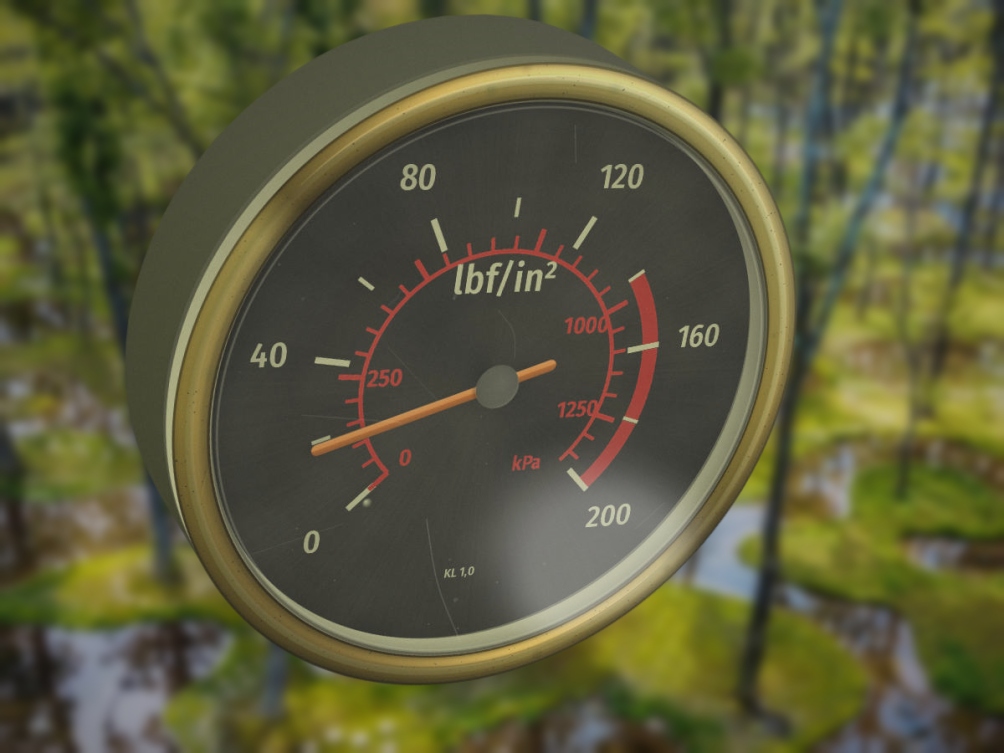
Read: 20,psi
